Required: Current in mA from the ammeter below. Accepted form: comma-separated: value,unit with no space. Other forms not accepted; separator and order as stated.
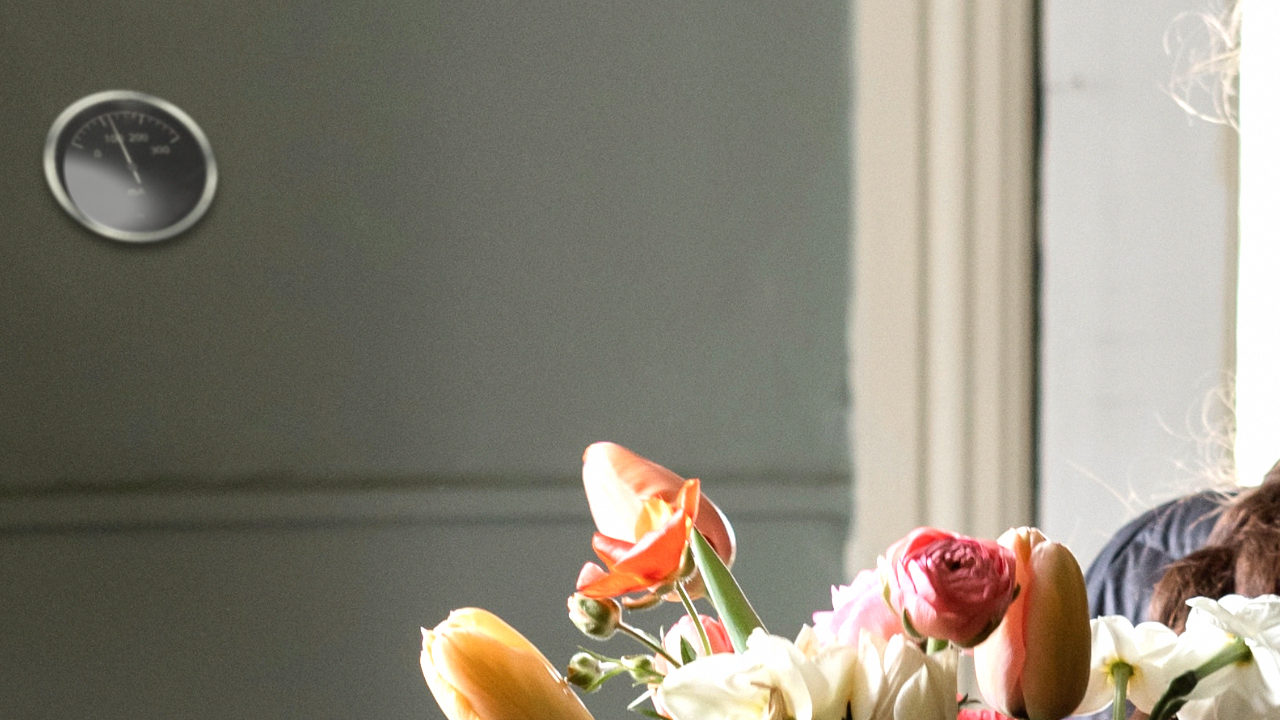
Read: 120,mA
